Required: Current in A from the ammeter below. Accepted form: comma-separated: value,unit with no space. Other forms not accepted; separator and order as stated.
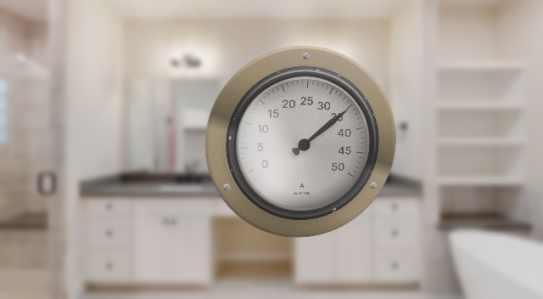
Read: 35,A
